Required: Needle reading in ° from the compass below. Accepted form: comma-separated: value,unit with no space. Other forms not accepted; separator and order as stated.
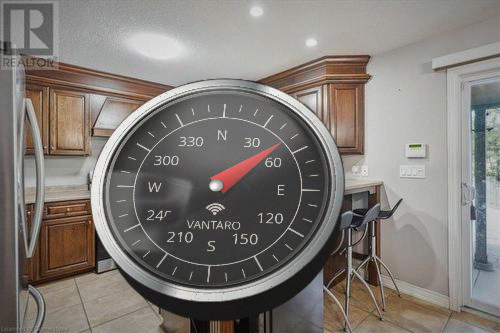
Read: 50,°
